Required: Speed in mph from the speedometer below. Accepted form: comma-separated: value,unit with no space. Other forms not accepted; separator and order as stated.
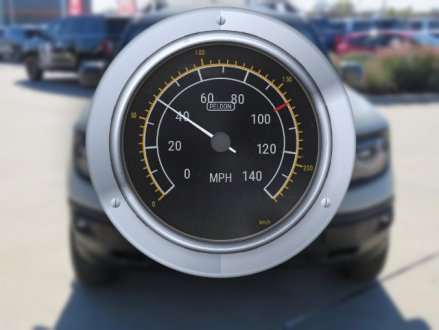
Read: 40,mph
